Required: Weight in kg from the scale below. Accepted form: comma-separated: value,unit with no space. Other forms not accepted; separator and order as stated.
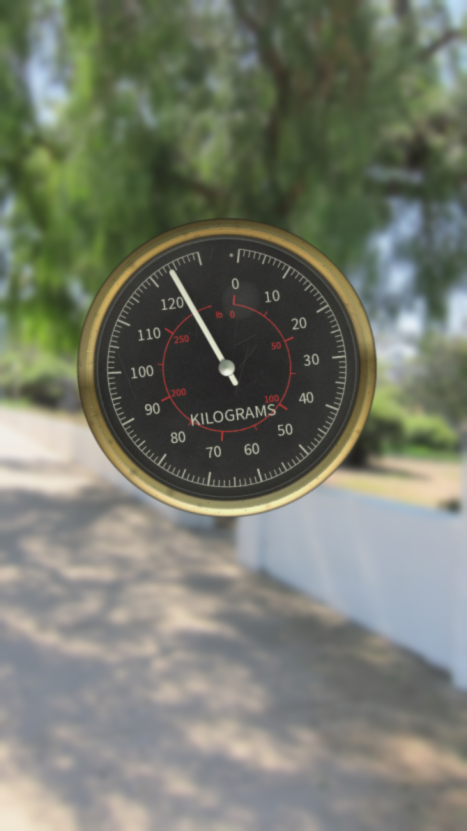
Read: 124,kg
